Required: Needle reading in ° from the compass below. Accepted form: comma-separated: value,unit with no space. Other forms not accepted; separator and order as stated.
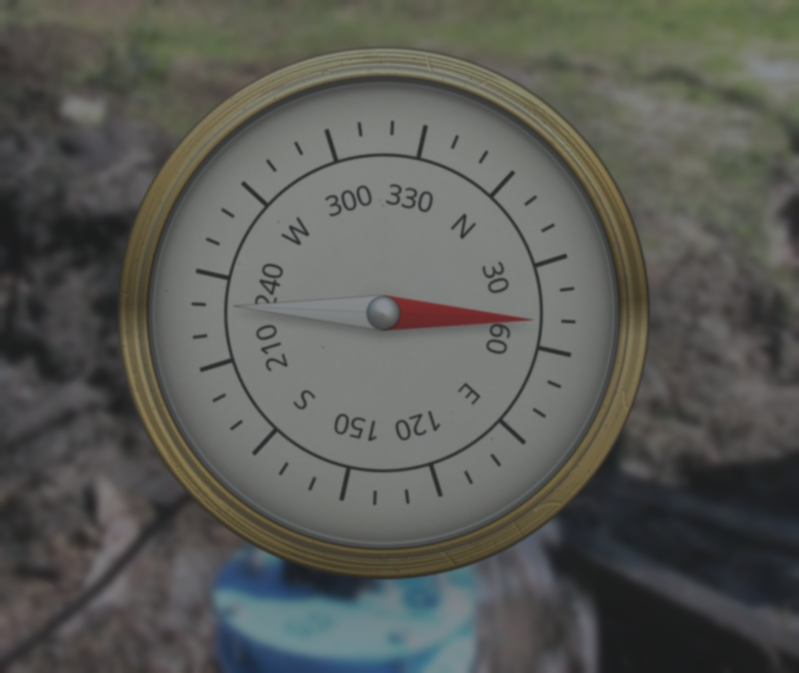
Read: 50,°
